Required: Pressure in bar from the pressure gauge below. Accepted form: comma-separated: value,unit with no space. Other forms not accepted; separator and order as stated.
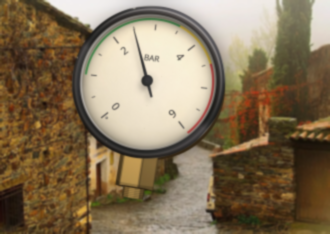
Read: 2.5,bar
